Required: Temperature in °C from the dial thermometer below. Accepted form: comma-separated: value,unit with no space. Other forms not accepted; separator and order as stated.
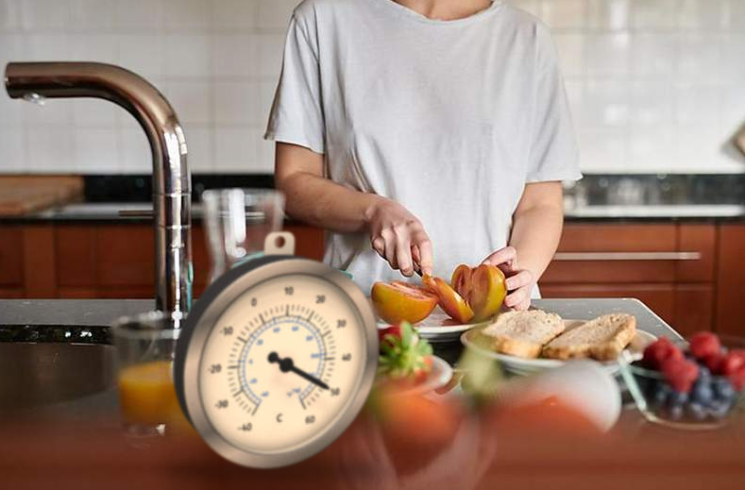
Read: 50,°C
